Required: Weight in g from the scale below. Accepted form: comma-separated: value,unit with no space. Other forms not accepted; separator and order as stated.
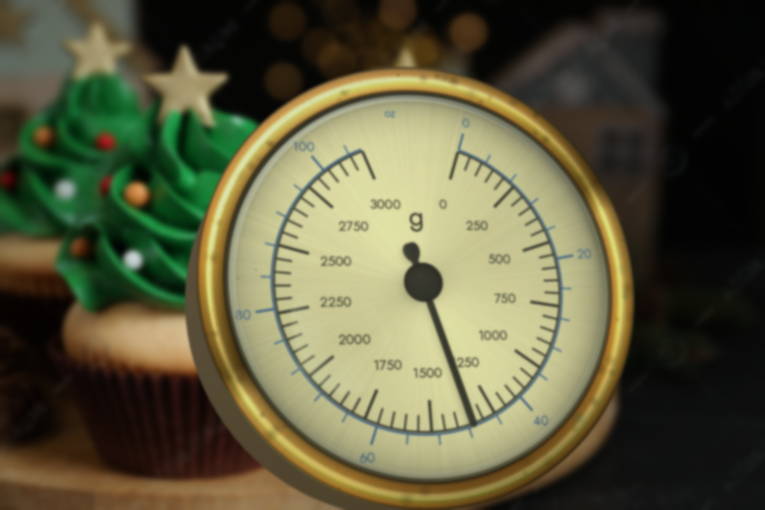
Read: 1350,g
